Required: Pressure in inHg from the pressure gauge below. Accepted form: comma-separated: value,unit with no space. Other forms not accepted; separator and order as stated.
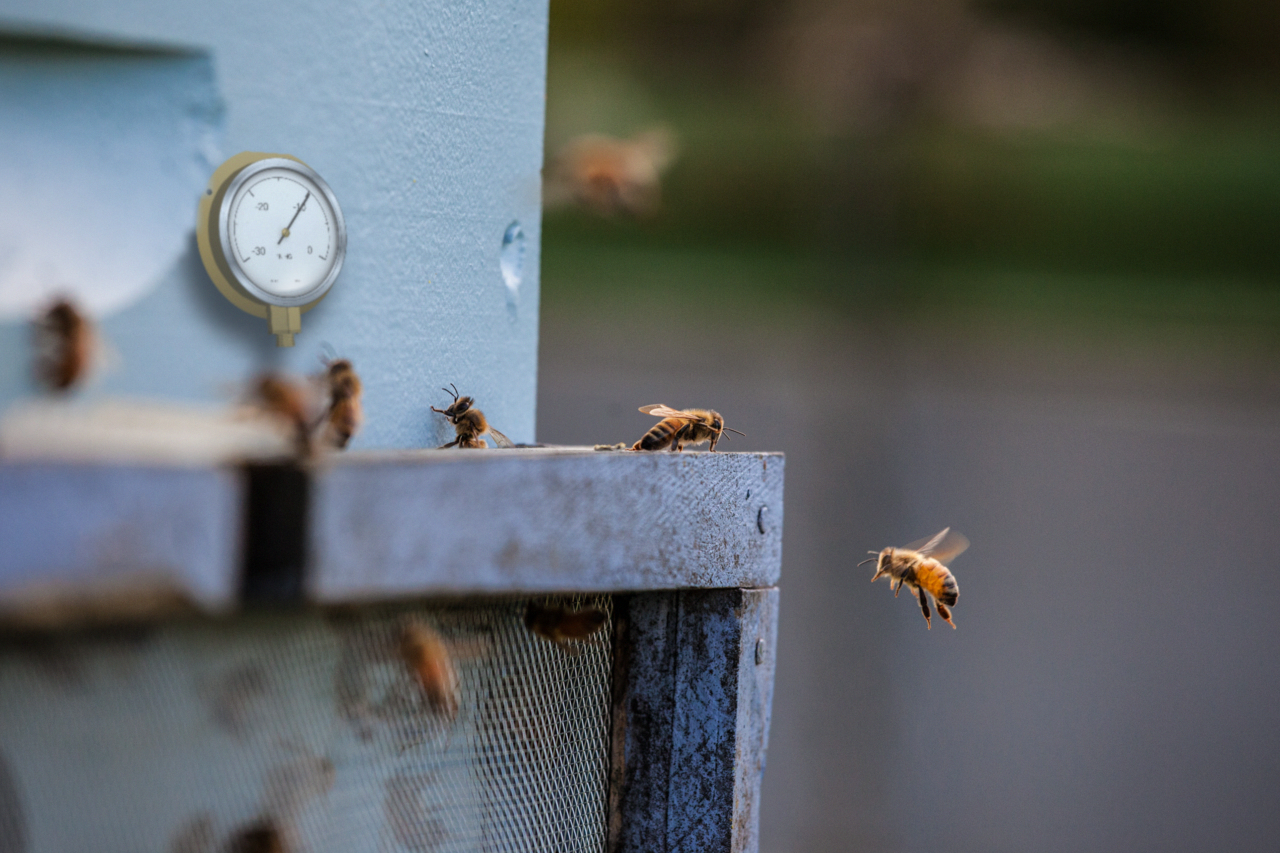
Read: -10,inHg
